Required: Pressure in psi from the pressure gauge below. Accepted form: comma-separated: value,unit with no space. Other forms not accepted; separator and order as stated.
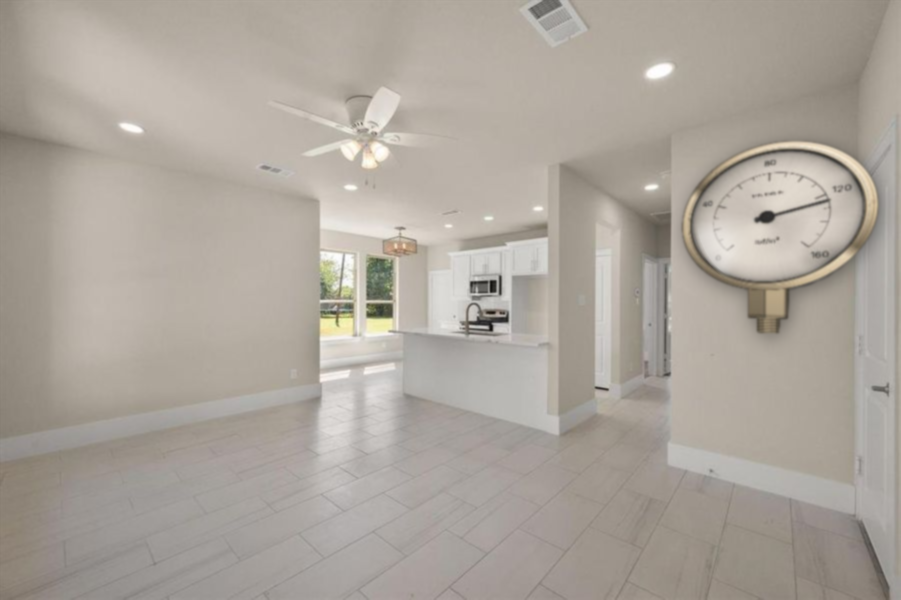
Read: 125,psi
